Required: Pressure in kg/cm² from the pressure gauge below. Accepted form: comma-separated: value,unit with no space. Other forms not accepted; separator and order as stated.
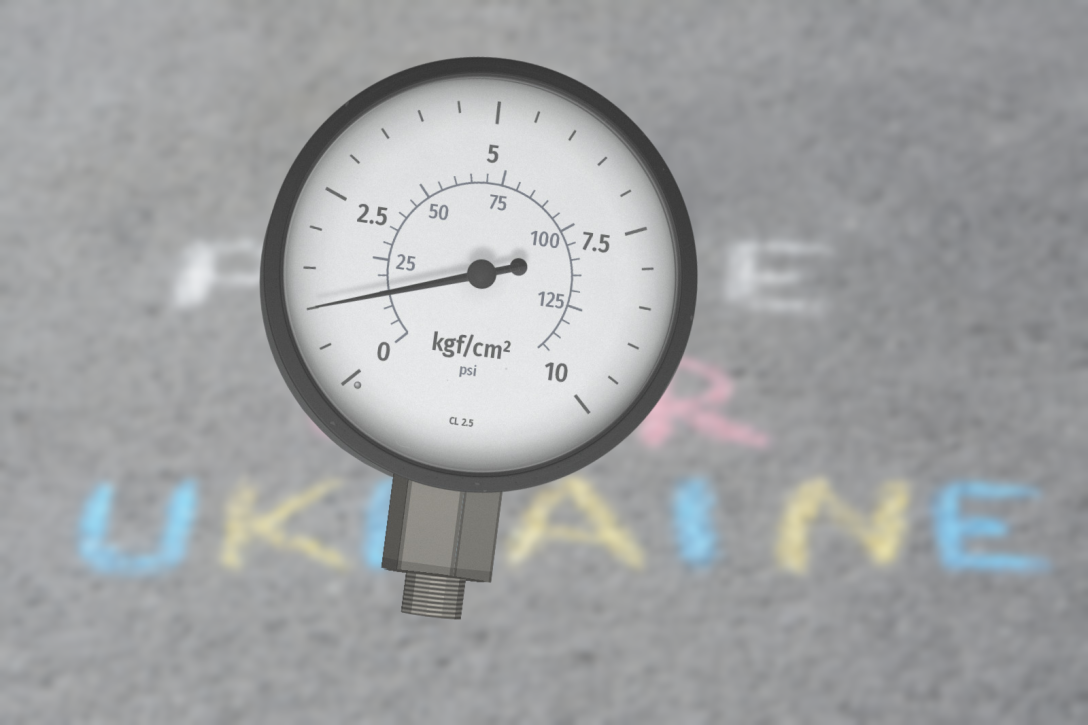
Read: 1,kg/cm²
